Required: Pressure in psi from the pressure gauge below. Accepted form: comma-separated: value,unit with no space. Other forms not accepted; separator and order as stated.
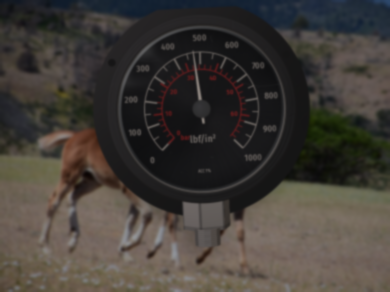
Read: 475,psi
